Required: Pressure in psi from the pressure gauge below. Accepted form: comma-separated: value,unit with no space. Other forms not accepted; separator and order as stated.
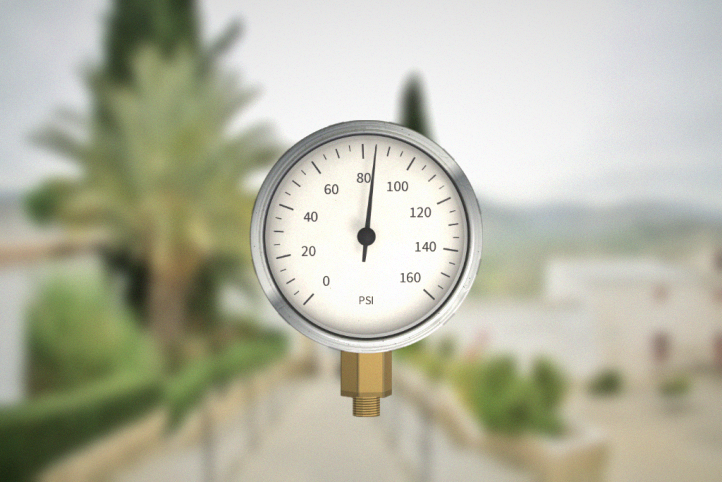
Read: 85,psi
